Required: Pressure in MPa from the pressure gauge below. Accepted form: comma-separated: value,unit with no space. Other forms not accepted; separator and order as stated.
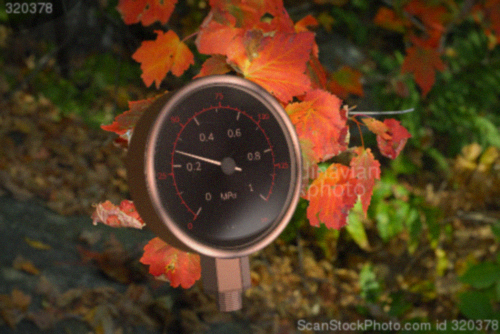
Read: 0.25,MPa
